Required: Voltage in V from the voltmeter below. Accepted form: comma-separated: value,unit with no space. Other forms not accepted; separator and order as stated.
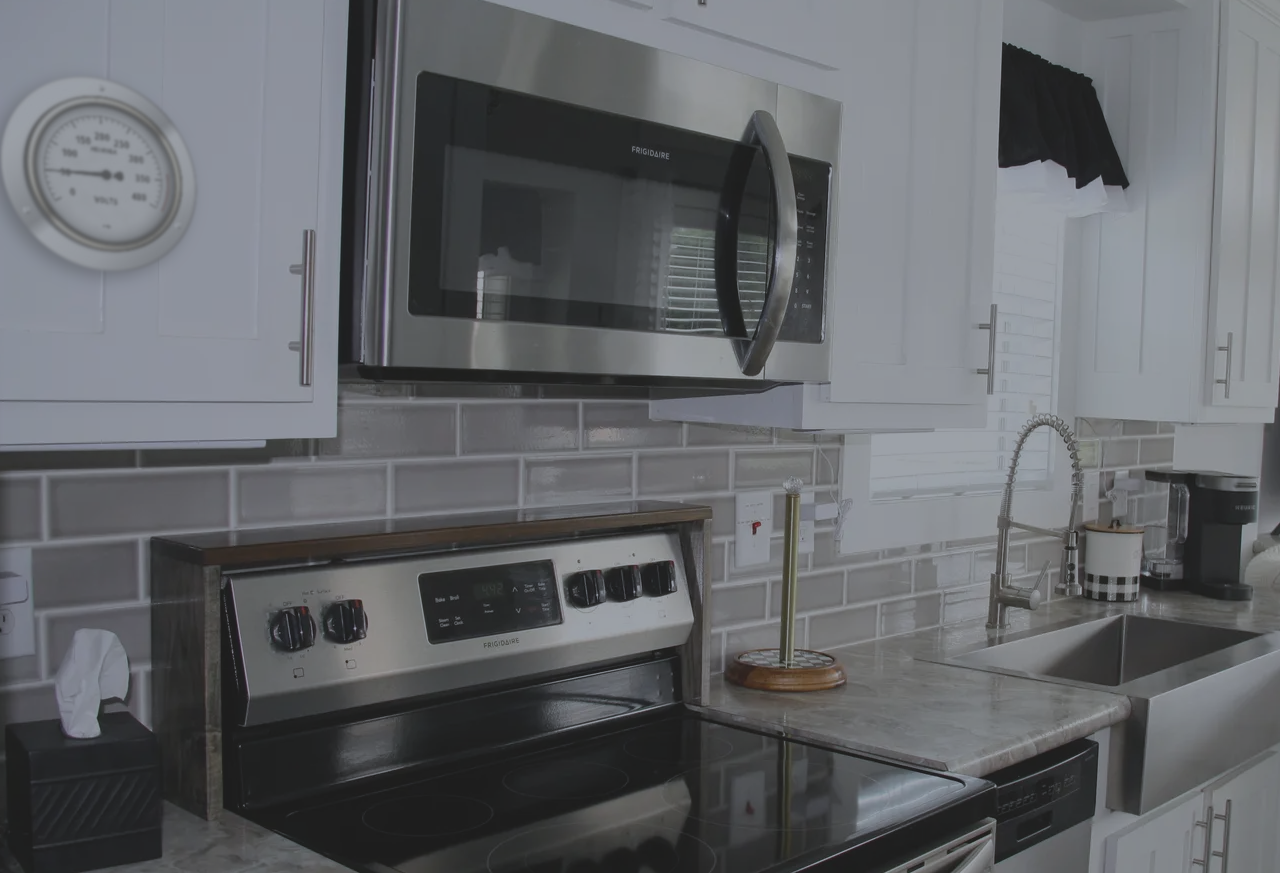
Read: 50,V
